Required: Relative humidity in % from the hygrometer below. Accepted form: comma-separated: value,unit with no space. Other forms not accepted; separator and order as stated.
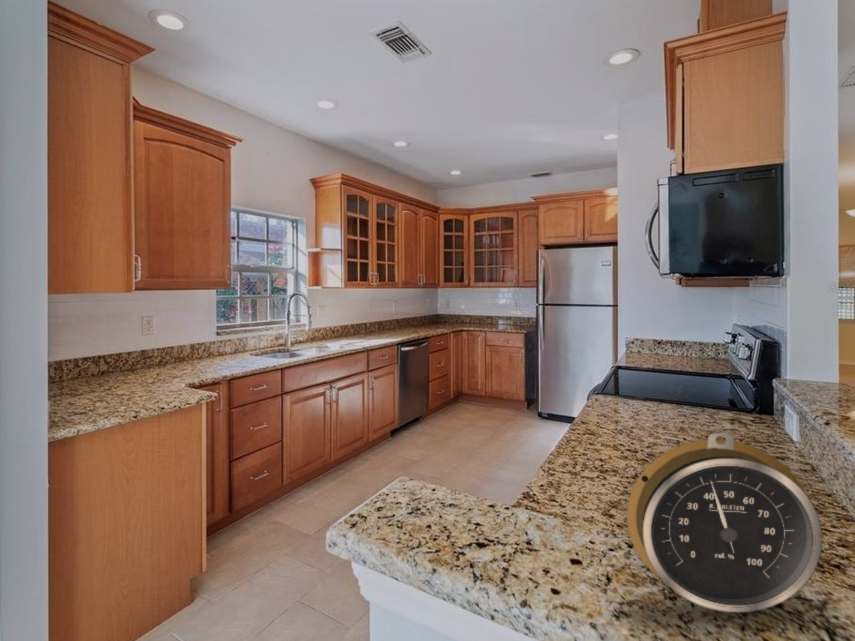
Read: 42.5,%
